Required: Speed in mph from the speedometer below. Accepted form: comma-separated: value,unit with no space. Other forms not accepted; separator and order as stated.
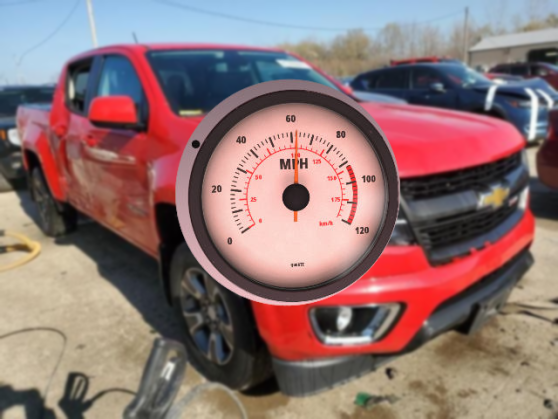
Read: 62,mph
